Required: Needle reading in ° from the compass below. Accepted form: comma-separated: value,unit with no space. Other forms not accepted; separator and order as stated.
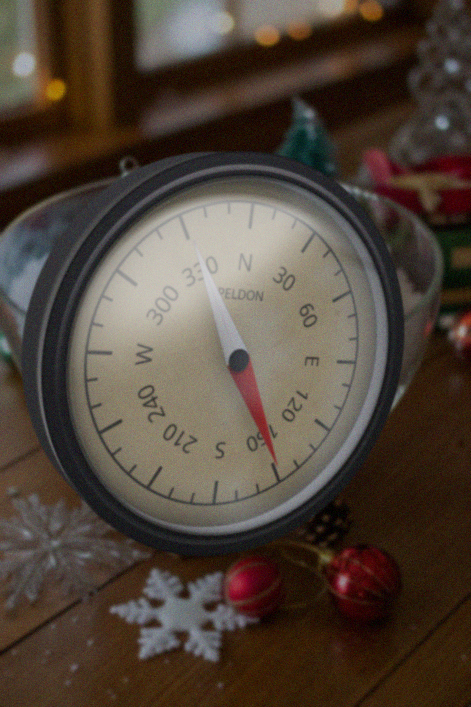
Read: 150,°
